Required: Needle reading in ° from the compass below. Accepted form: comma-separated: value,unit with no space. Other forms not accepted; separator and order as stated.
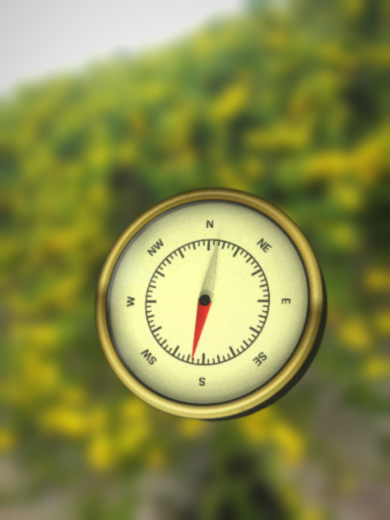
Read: 190,°
